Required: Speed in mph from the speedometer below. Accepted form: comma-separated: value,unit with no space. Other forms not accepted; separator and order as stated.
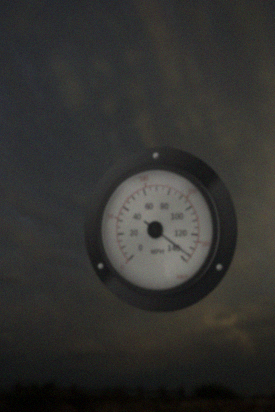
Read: 135,mph
